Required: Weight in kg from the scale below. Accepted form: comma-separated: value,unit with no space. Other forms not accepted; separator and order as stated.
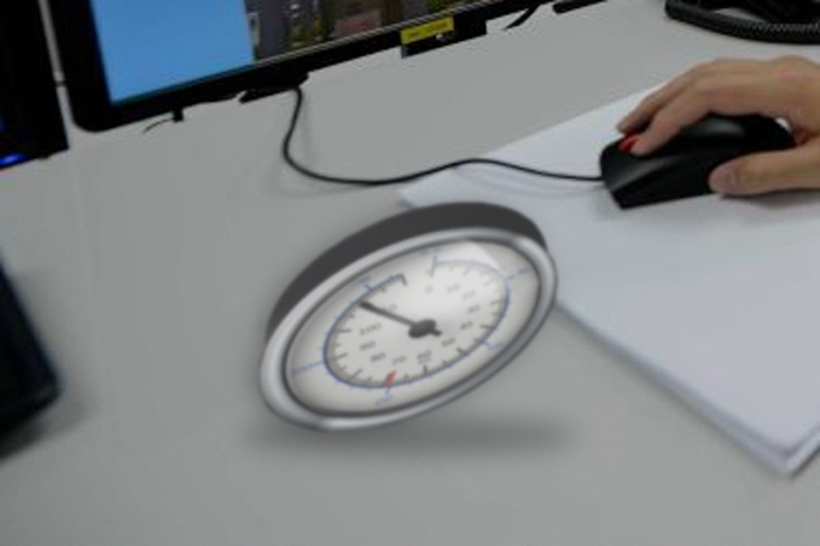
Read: 110,kg
